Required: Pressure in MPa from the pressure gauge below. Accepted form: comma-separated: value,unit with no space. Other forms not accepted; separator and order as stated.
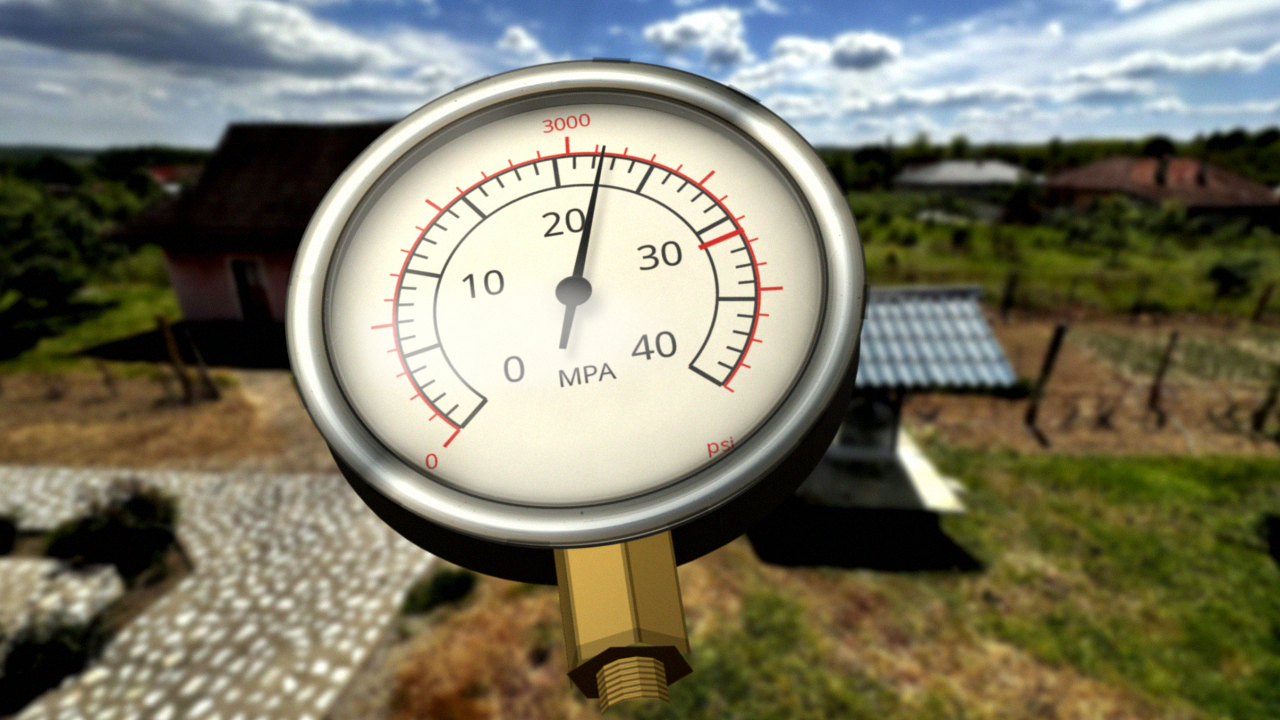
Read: 22.5,MPa
